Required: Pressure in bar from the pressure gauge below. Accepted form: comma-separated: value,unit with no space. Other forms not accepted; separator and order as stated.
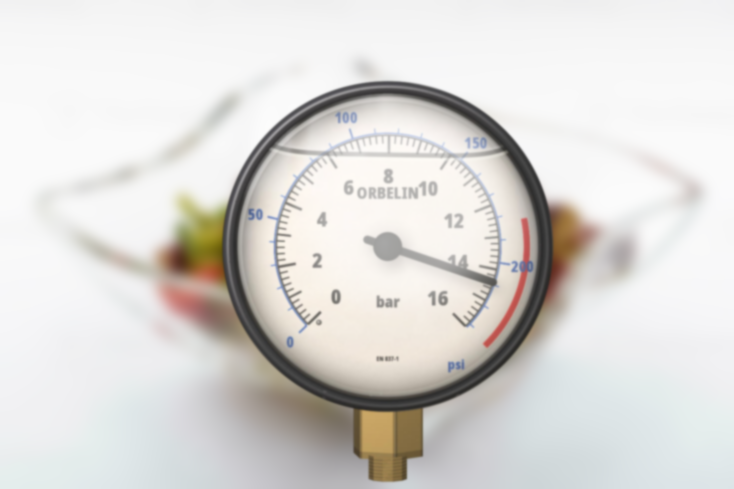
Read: 14.4,bar
